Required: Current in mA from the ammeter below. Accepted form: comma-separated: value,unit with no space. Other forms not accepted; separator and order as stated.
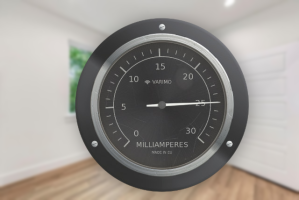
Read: 25,mA
